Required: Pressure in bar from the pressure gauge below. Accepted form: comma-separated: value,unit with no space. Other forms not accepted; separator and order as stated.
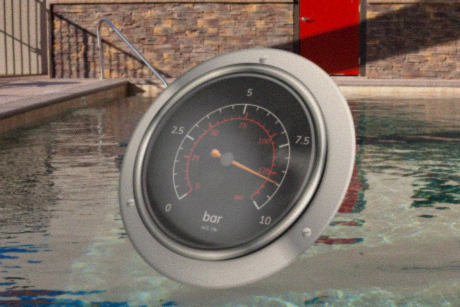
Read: 9,bar
